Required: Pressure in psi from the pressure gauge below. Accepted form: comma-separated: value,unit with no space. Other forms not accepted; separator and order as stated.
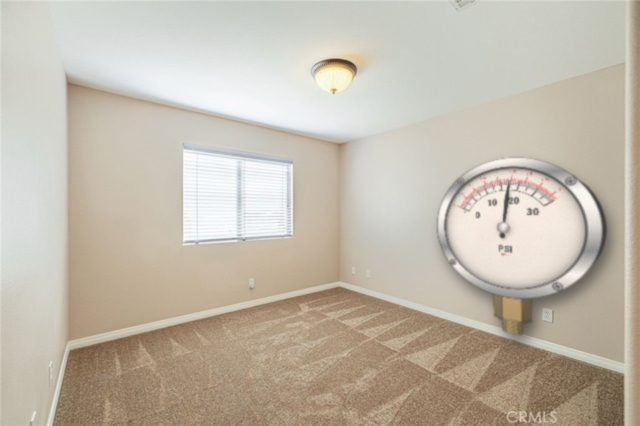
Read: 17.5,psi
